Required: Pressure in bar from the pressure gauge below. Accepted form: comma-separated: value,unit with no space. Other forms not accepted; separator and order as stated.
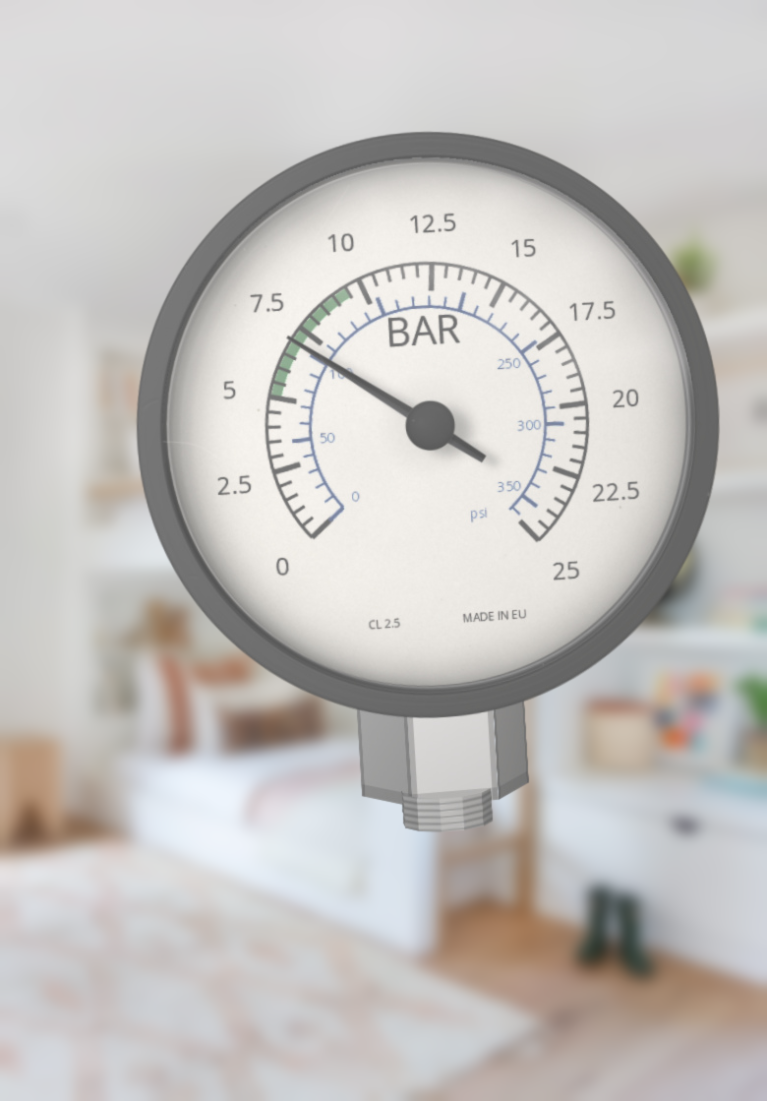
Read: 7,bar
